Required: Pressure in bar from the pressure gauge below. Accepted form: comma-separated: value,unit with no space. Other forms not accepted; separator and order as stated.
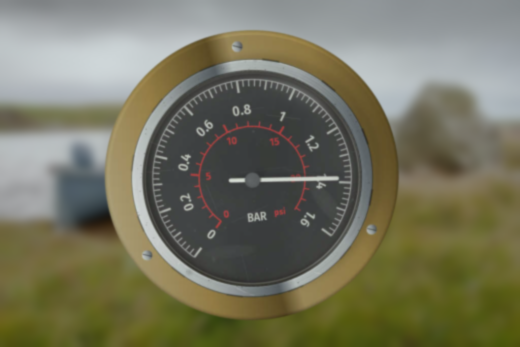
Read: 1.38,bar
